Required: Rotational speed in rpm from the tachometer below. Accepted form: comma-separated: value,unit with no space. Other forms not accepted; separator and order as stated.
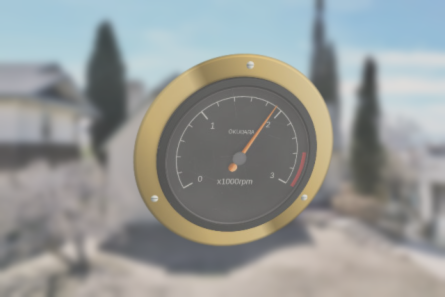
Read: 1900,rpm
